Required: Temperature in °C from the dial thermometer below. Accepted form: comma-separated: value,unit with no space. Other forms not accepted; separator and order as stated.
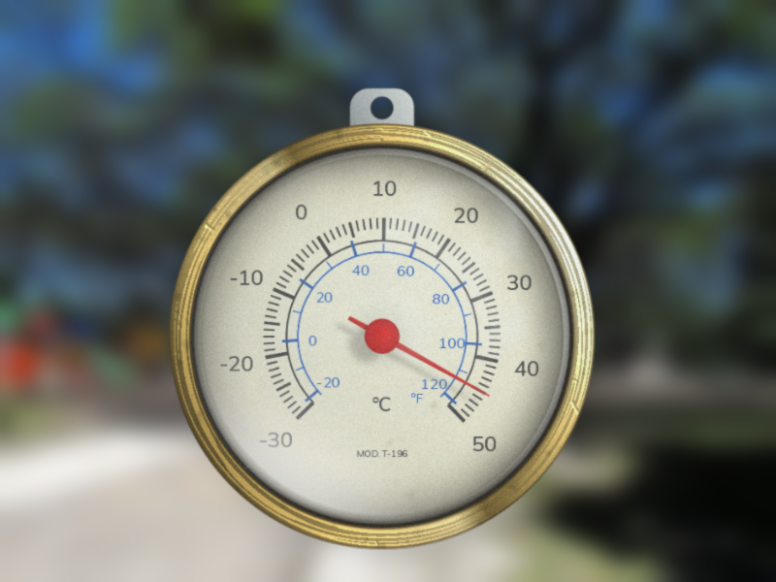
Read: 45,°C
